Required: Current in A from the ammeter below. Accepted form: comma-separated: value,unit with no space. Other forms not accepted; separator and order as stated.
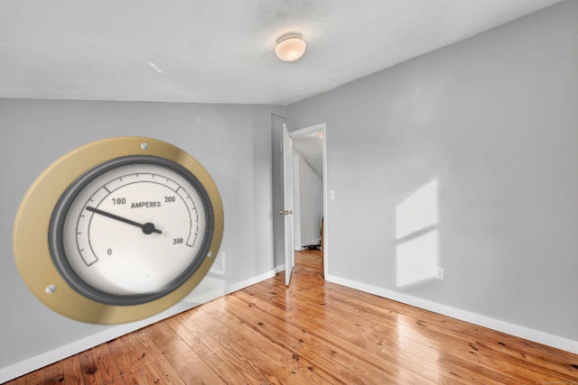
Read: 70,A
